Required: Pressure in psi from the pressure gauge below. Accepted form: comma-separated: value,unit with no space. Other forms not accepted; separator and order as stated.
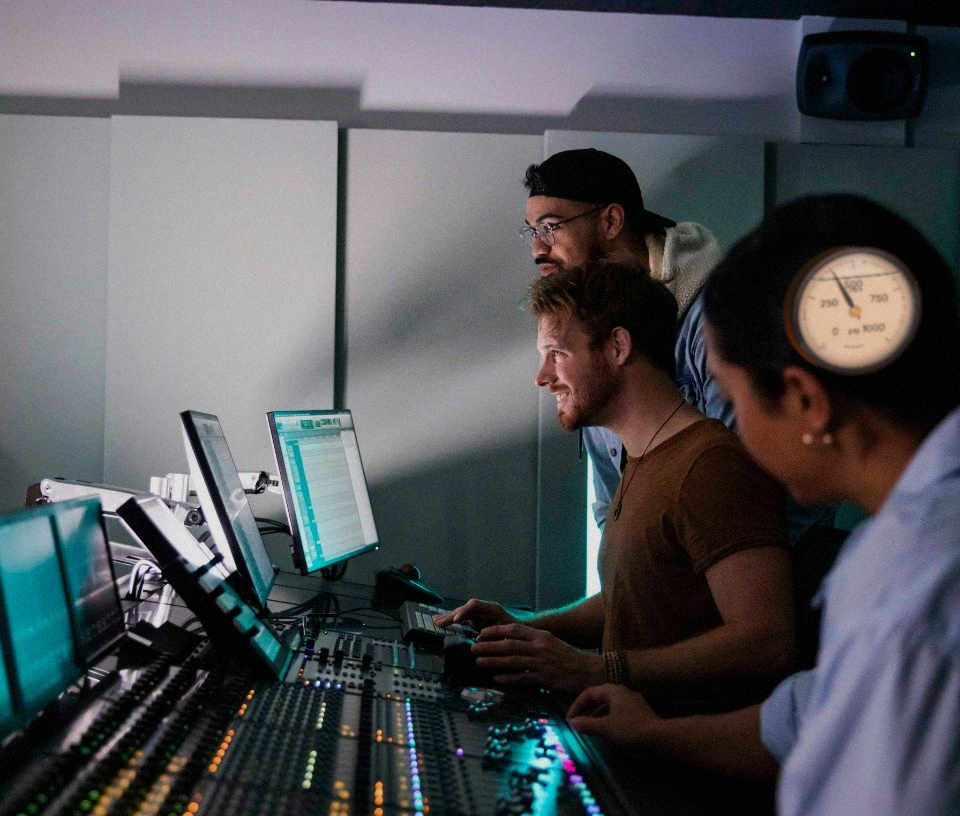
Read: 400,psi
